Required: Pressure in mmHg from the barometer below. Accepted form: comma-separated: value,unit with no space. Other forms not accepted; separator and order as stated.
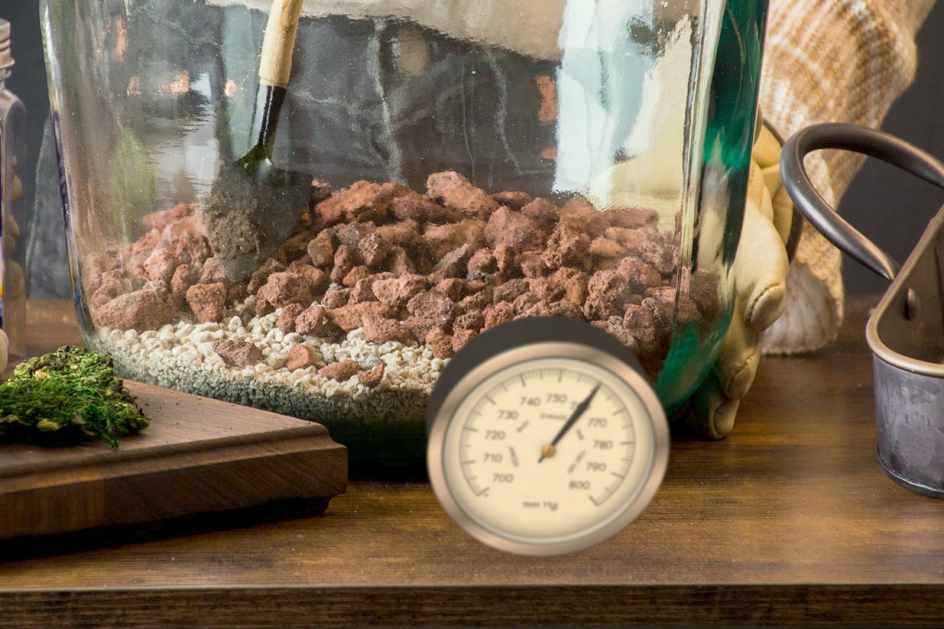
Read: 760,mmHg
